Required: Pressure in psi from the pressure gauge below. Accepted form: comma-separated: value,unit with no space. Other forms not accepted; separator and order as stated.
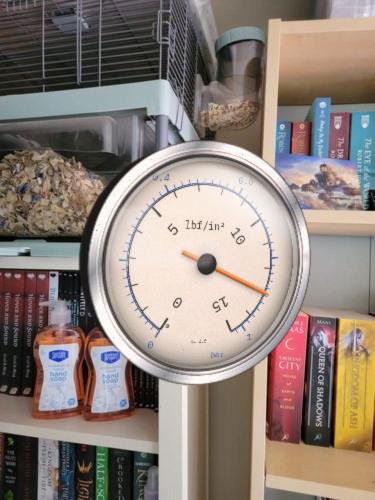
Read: 13,psi
